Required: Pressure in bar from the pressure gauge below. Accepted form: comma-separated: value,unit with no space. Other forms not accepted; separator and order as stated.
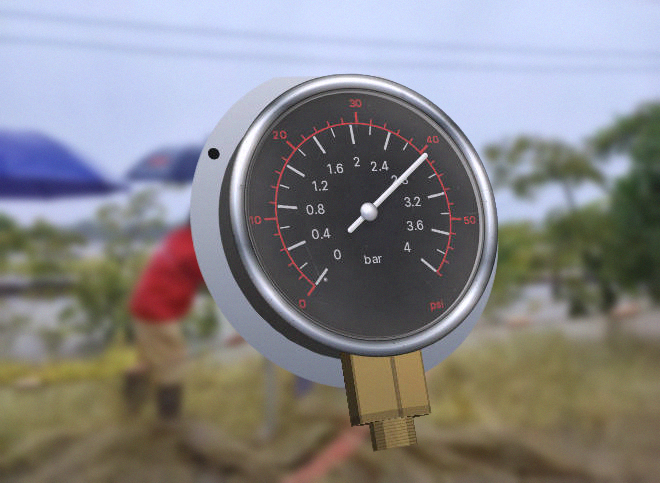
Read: 2.8,bar
